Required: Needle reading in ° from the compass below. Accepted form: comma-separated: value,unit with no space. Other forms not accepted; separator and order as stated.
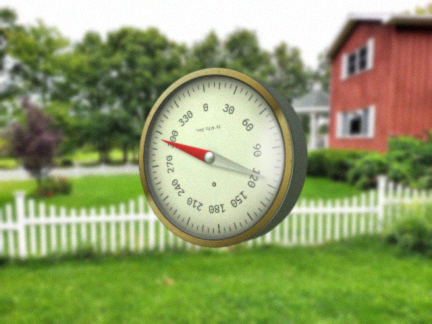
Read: 295,°
